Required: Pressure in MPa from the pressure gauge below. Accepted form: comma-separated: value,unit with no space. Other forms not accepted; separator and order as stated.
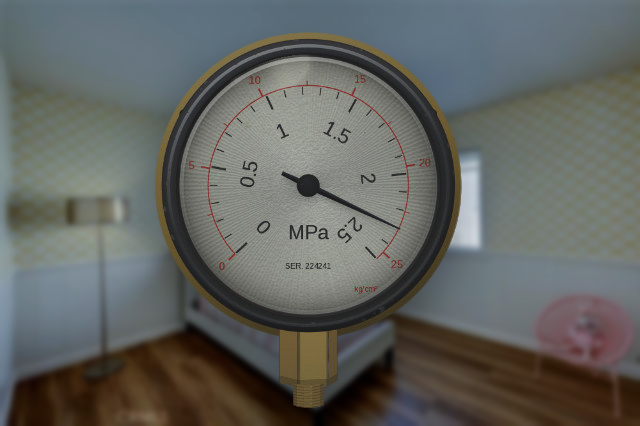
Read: 2.3,MPa
